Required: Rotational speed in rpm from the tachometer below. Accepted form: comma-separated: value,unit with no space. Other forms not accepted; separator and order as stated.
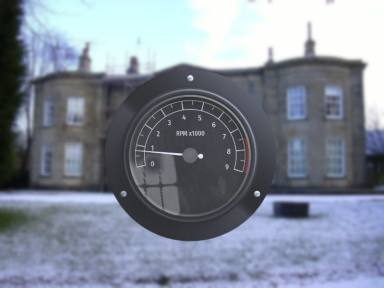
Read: 750,rpm
